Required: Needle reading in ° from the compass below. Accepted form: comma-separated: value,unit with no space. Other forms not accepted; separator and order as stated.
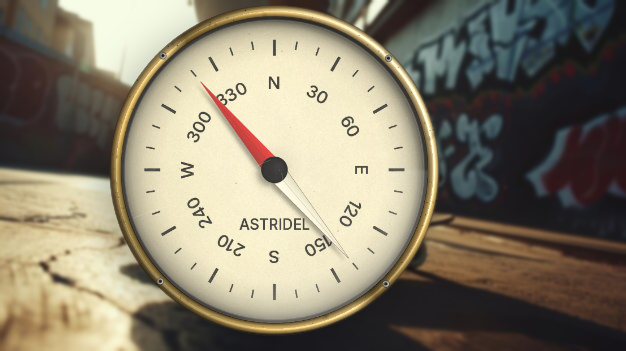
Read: 320,°
